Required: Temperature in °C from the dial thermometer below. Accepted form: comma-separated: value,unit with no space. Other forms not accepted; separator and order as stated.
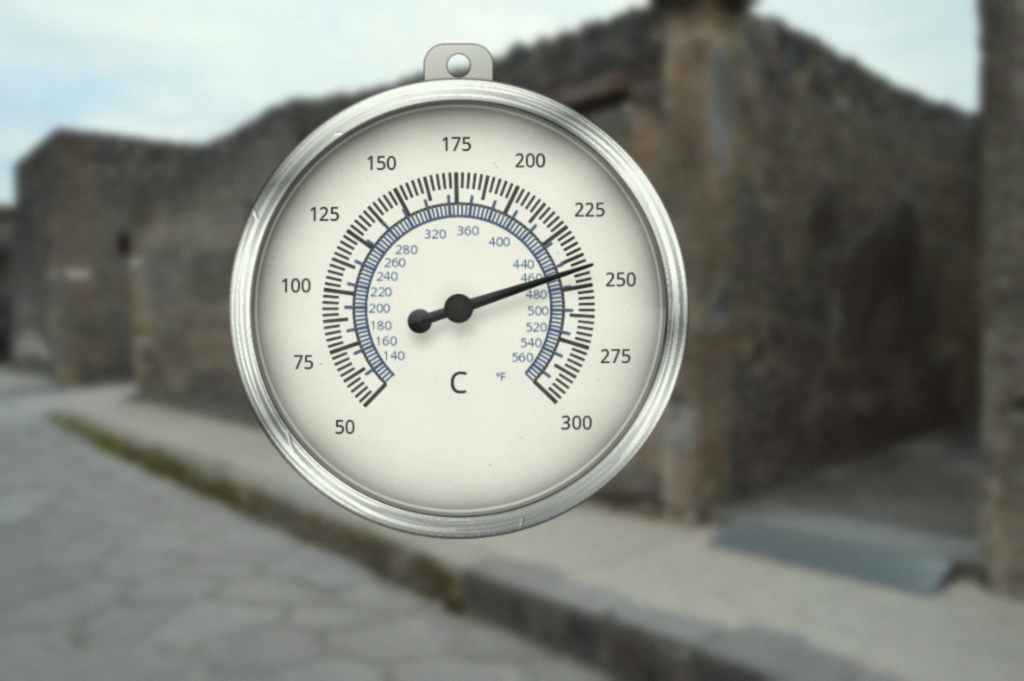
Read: 242.5,°C
